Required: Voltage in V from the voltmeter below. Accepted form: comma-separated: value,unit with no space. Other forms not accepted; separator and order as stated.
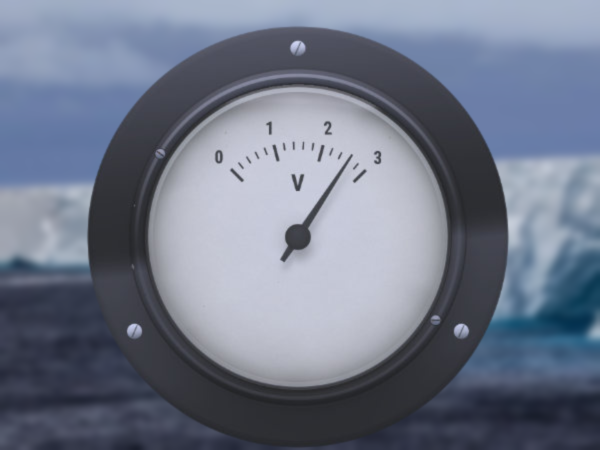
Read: 2.6,V
